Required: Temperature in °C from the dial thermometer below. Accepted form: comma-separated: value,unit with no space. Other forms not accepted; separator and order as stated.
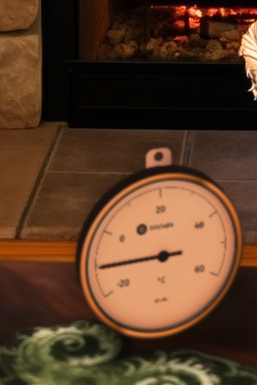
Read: -10,°C
